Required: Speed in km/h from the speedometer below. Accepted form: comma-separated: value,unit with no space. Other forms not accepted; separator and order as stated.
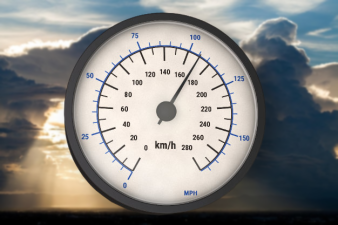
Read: 170,km/h
